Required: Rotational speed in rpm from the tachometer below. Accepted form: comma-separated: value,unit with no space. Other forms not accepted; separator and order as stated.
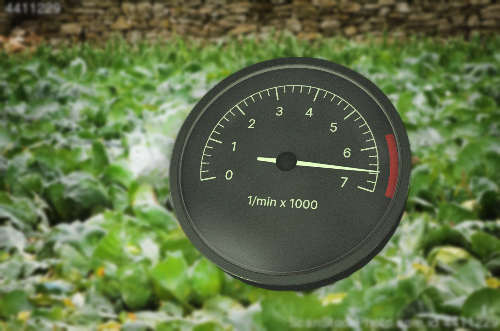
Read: 6600,rpm
